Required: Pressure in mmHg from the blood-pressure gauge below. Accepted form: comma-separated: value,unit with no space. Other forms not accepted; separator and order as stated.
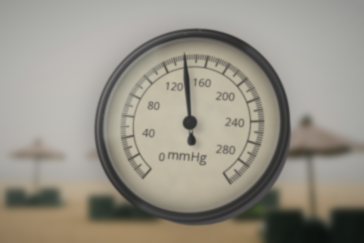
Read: 140,mmHg
